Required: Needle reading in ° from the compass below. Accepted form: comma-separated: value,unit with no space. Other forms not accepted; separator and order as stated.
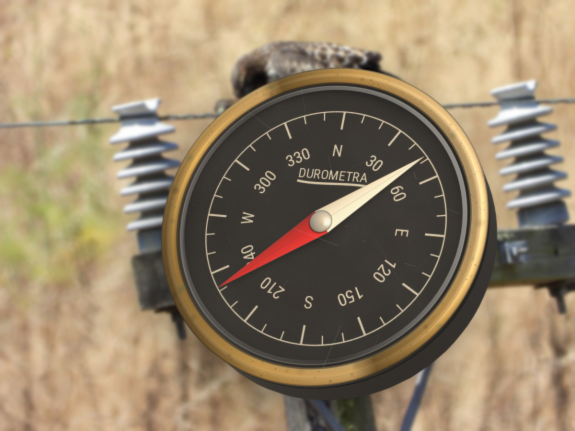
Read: 230,°
